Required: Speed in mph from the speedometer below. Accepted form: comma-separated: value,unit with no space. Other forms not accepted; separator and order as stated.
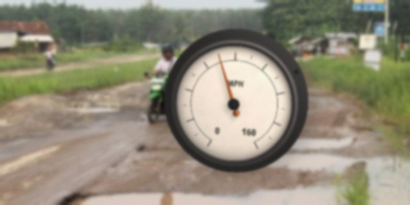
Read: 70,mph
